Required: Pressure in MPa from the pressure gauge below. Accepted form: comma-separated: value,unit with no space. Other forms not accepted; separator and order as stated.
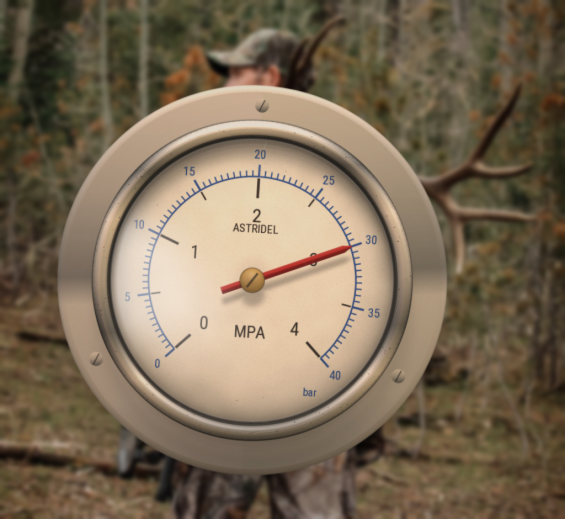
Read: 3,MPa
